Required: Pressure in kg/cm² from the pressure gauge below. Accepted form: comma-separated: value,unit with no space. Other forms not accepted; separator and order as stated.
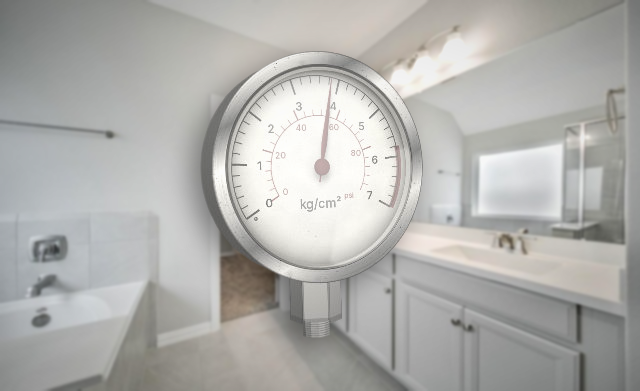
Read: 3.8,kg/cm²
